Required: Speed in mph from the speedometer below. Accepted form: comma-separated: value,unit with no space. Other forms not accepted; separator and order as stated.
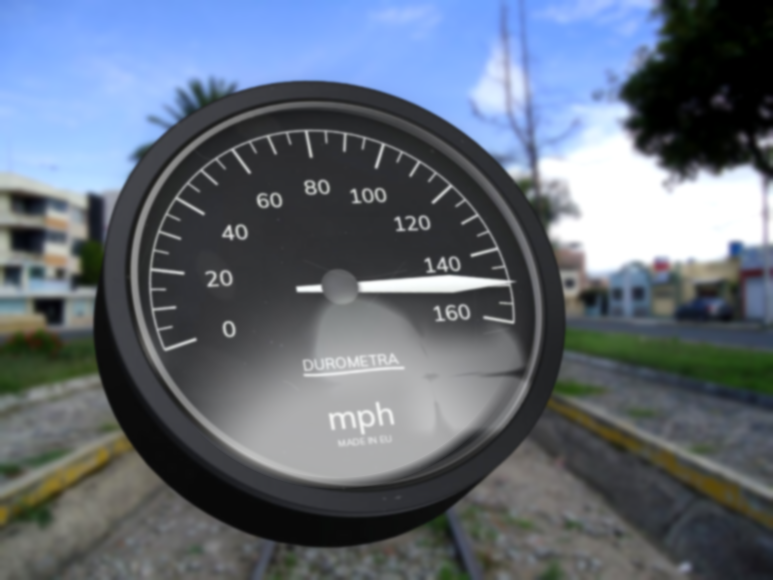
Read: 150,mph
